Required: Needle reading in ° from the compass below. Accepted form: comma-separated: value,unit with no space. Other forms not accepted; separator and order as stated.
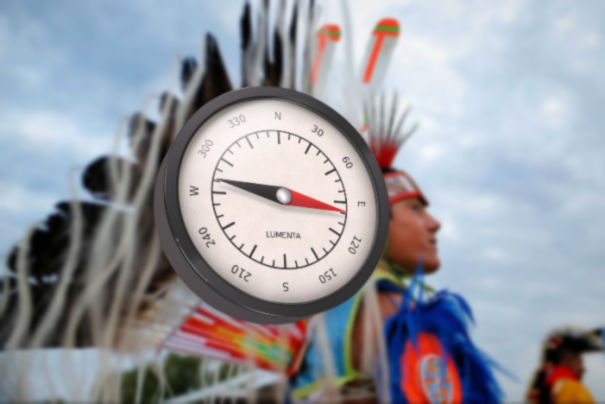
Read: 100,°
